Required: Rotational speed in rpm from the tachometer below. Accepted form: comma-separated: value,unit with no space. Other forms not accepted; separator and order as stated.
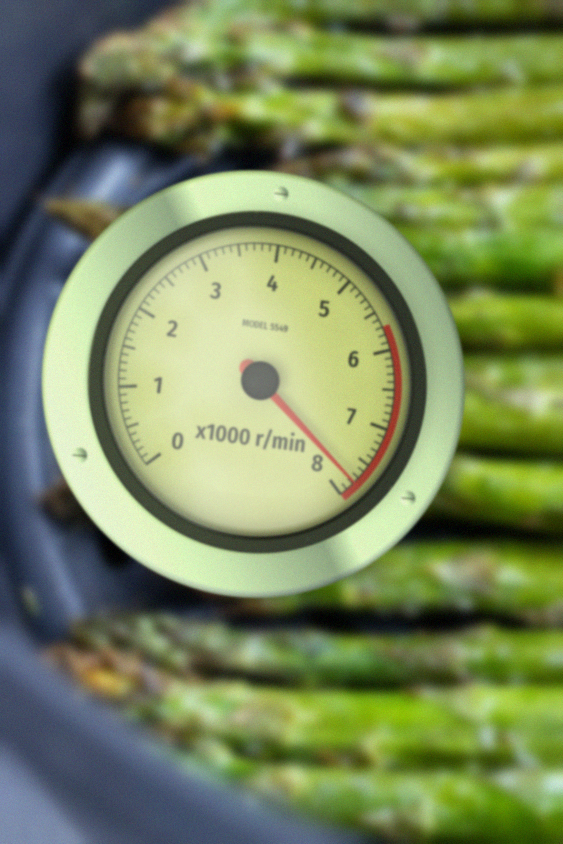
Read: 7800,rpm
